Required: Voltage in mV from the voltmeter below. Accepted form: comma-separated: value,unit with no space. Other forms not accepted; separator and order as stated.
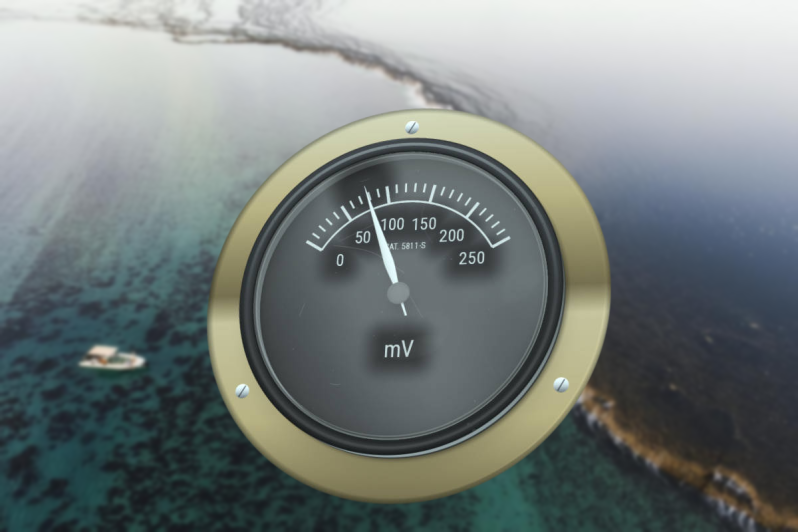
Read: 80,mV
